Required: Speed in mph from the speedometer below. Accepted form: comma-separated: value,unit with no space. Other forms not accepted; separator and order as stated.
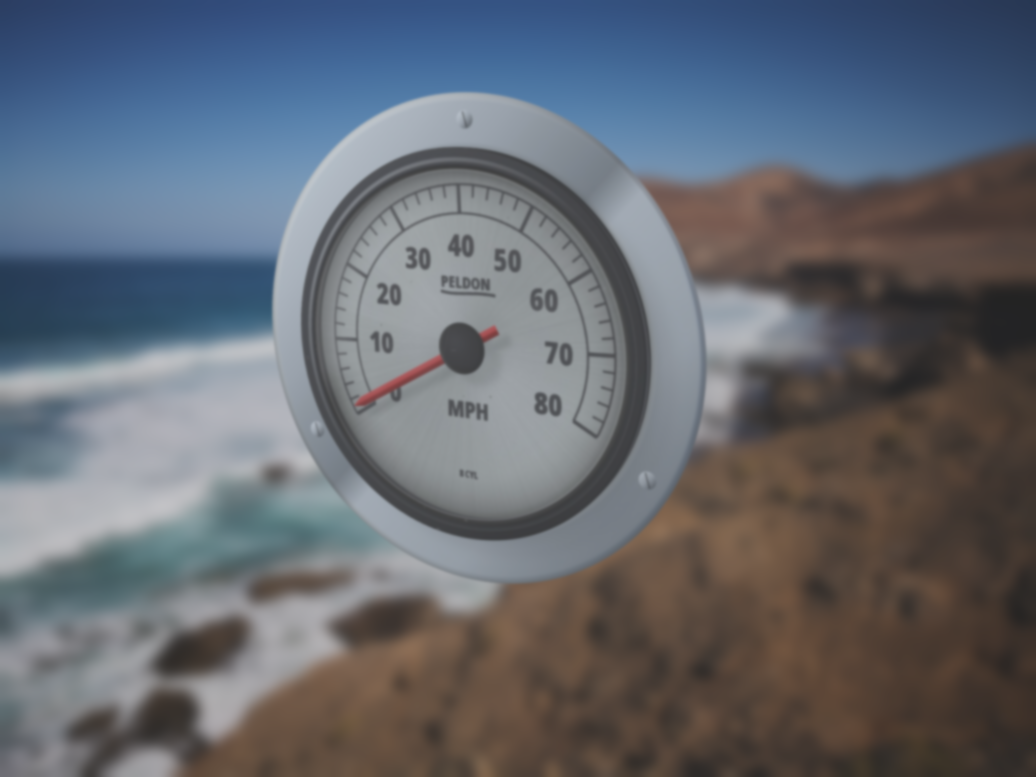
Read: 1,mph
